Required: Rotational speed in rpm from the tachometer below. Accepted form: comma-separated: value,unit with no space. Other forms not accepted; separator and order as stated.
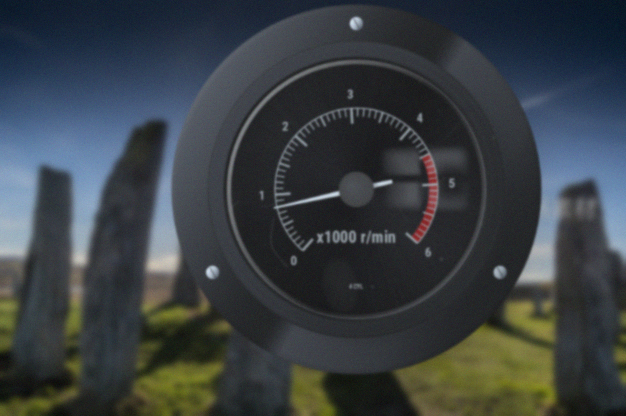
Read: 800,rpm
